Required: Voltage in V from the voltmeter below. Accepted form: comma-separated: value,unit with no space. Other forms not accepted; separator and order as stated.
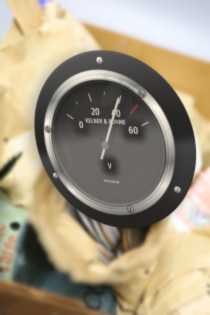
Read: 40,V
